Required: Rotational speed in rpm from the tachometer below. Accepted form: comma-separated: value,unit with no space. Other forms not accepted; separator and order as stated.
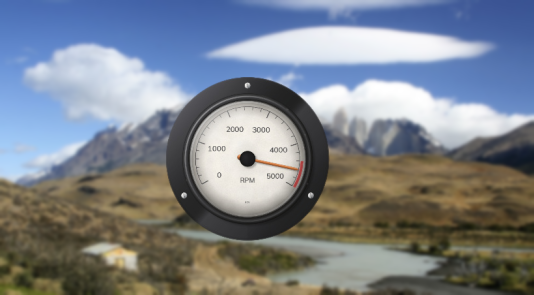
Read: 4600,rpm
